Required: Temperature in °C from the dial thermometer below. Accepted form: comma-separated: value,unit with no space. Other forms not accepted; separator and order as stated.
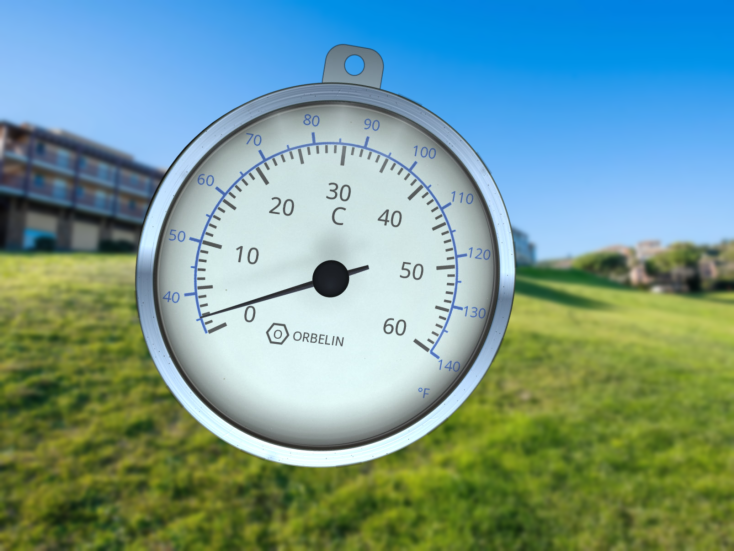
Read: 2,°C
